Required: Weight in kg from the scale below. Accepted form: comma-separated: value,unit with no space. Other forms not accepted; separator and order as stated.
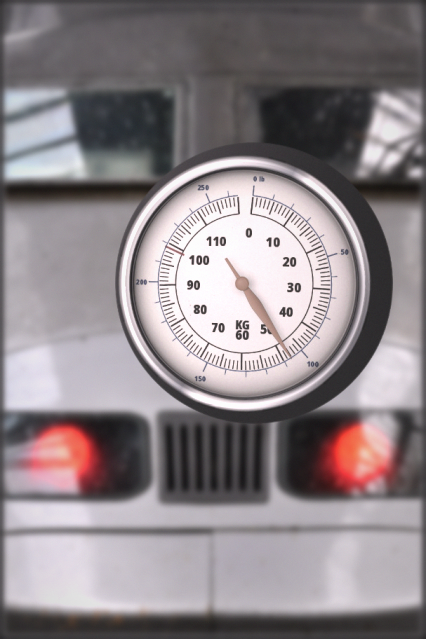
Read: 48,kg
